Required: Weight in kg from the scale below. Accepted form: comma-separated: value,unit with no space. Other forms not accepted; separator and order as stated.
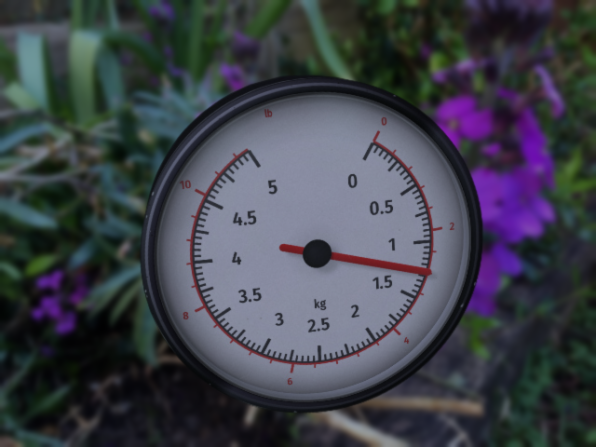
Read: 1.25,kg
